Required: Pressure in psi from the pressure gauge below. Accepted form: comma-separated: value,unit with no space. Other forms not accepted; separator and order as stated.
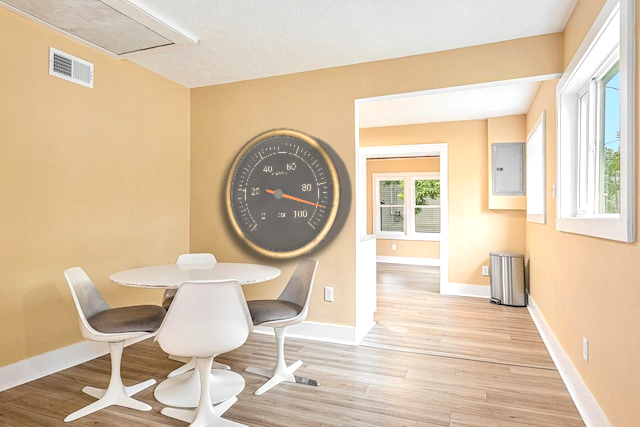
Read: 90,psi
